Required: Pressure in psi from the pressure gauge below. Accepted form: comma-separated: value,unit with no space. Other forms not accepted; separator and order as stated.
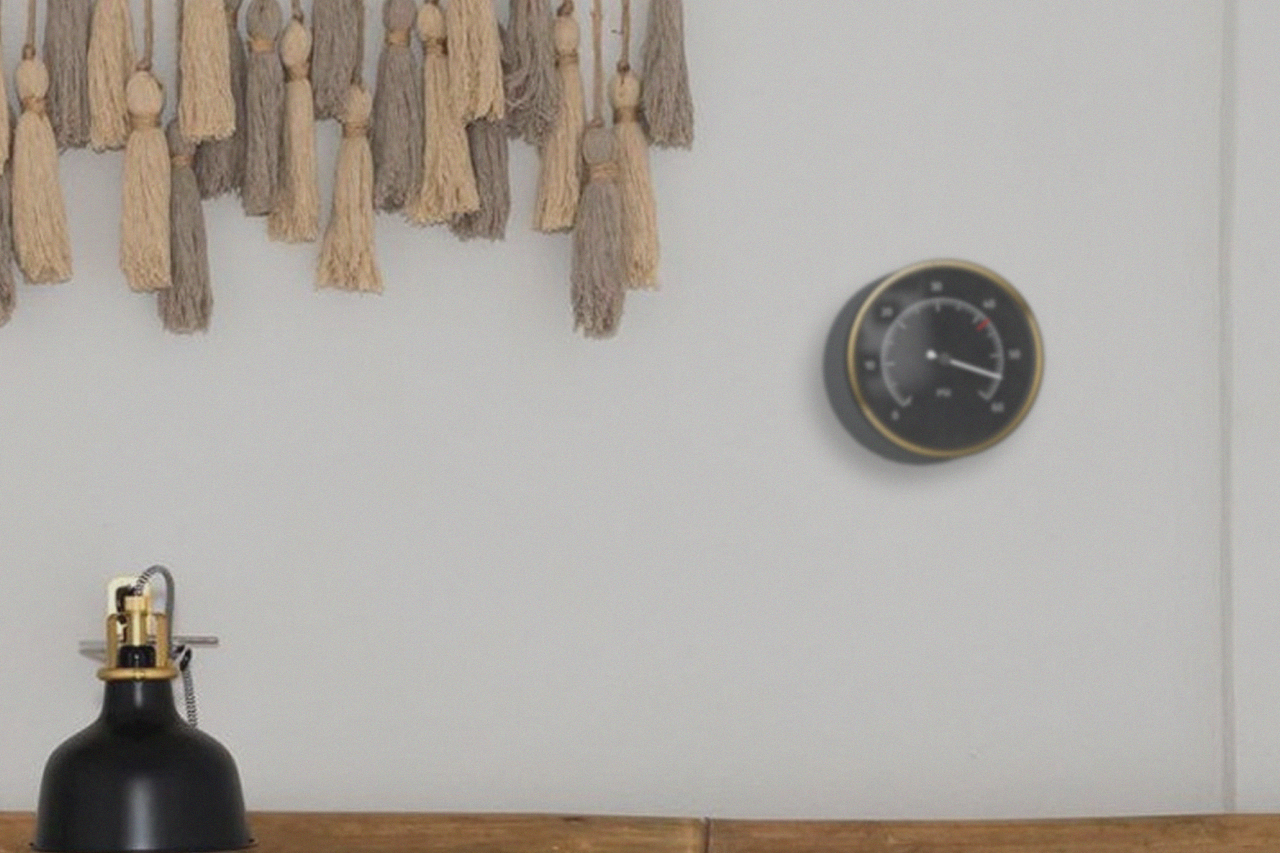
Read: 55,psi
